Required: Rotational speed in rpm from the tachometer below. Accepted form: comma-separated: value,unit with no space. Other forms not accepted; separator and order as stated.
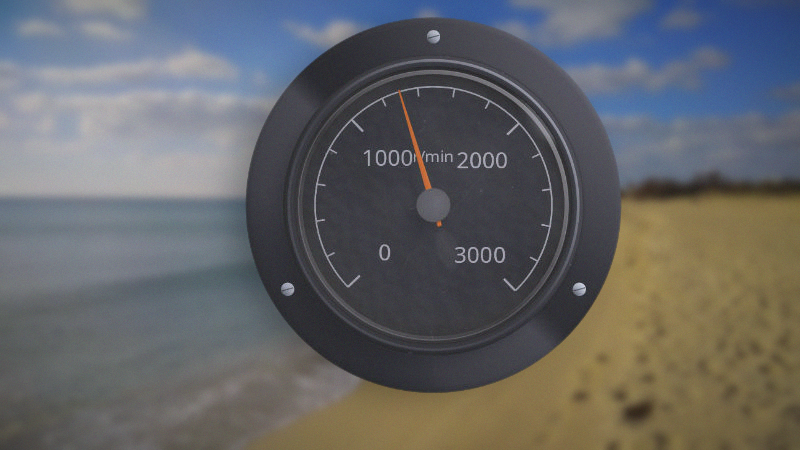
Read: 1300,rpm
